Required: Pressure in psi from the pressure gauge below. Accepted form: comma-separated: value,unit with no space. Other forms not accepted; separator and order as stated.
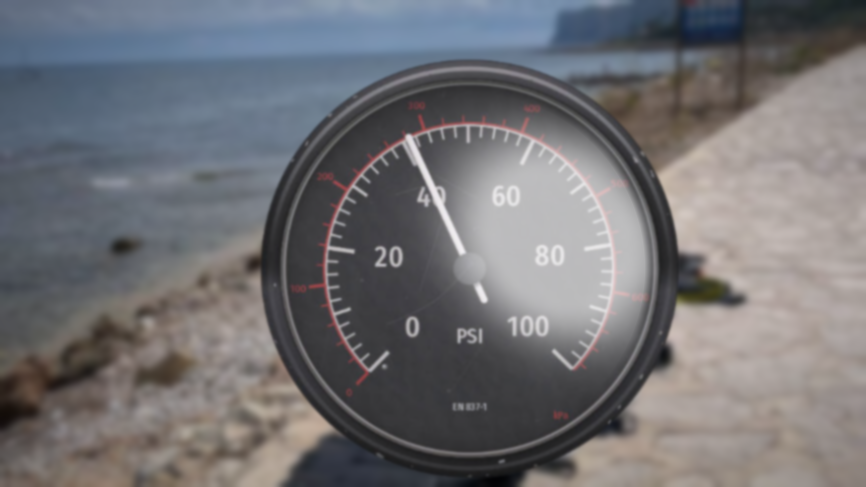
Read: 41,psi
